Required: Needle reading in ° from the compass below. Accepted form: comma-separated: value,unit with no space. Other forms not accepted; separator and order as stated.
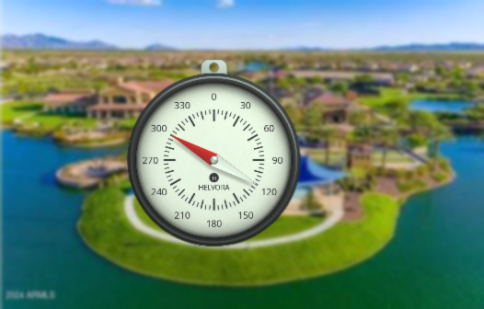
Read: 300,°
